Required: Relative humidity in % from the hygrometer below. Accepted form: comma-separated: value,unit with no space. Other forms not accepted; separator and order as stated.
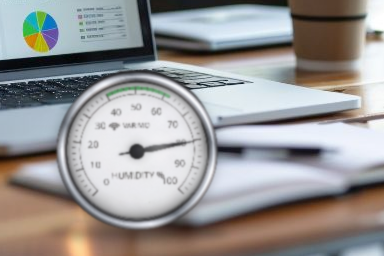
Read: 80,%
